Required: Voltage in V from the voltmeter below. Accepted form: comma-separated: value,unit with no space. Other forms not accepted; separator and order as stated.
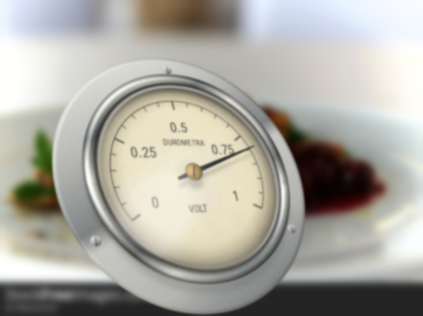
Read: 0.8,V
